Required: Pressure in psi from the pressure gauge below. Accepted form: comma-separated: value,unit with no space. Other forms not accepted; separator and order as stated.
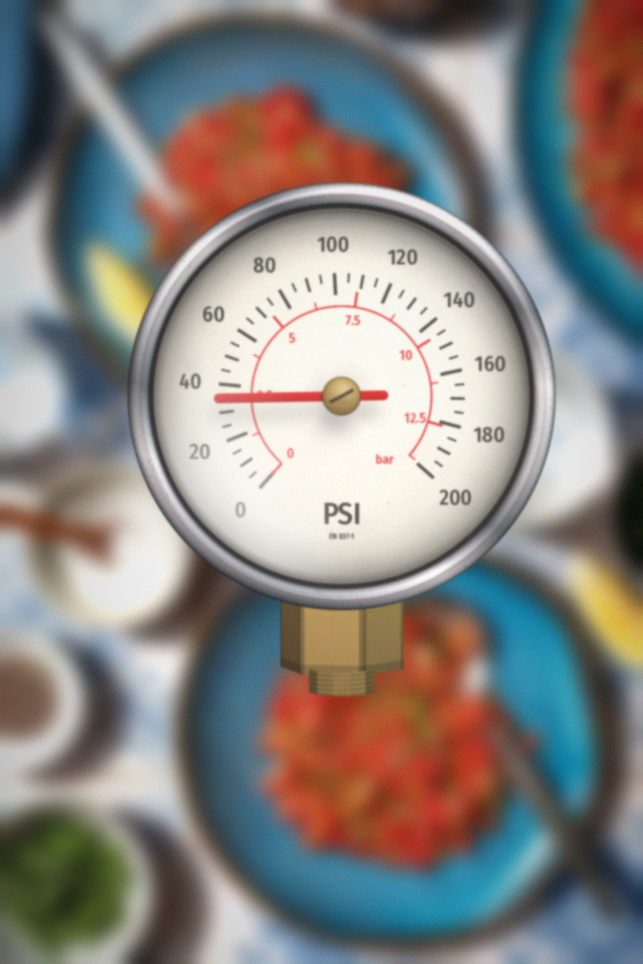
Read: 35,psi
